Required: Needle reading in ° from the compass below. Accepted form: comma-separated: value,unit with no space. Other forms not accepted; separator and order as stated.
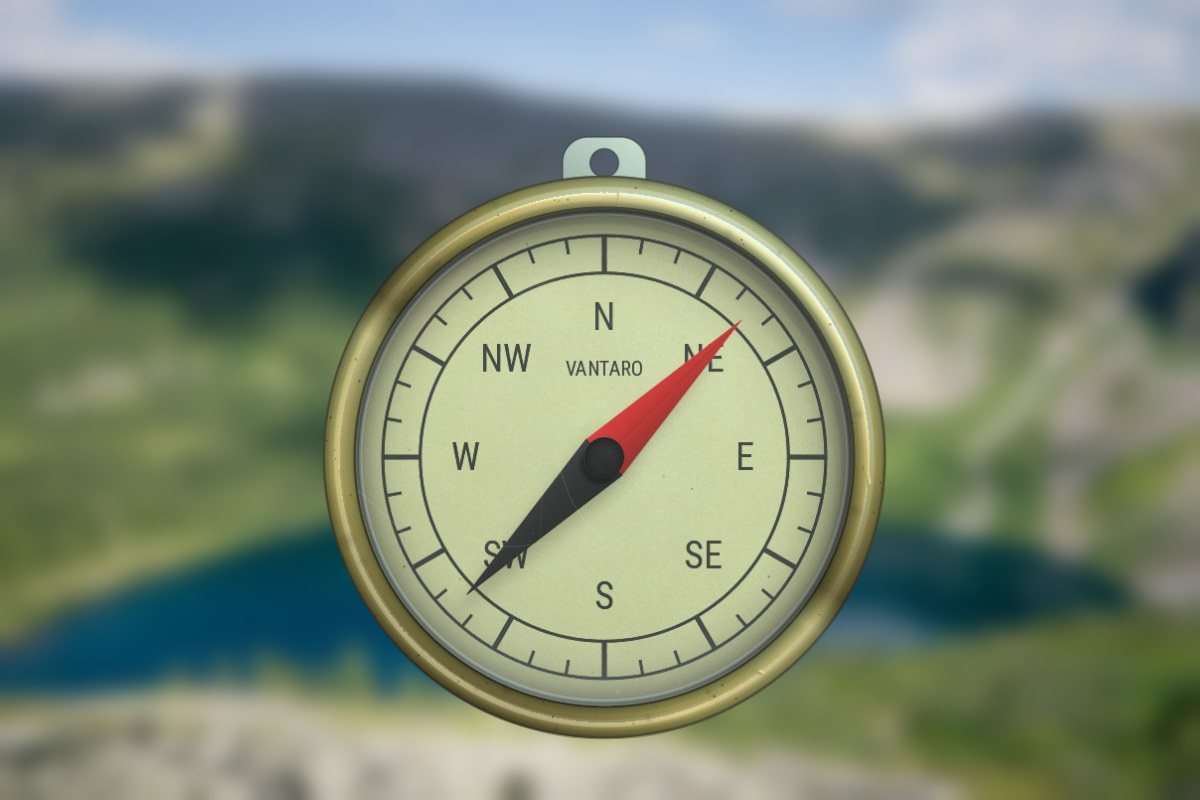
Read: 45,°
